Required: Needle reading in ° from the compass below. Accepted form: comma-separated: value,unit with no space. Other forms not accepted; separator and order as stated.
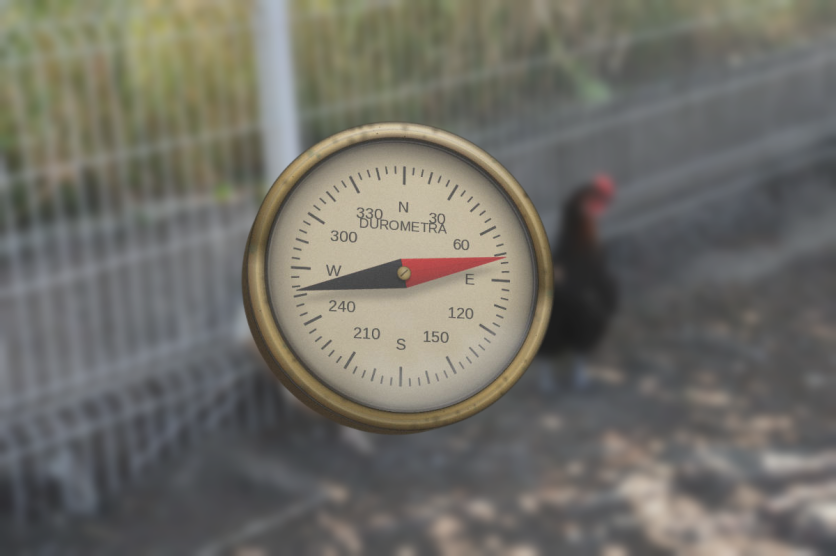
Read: 77.5,°
